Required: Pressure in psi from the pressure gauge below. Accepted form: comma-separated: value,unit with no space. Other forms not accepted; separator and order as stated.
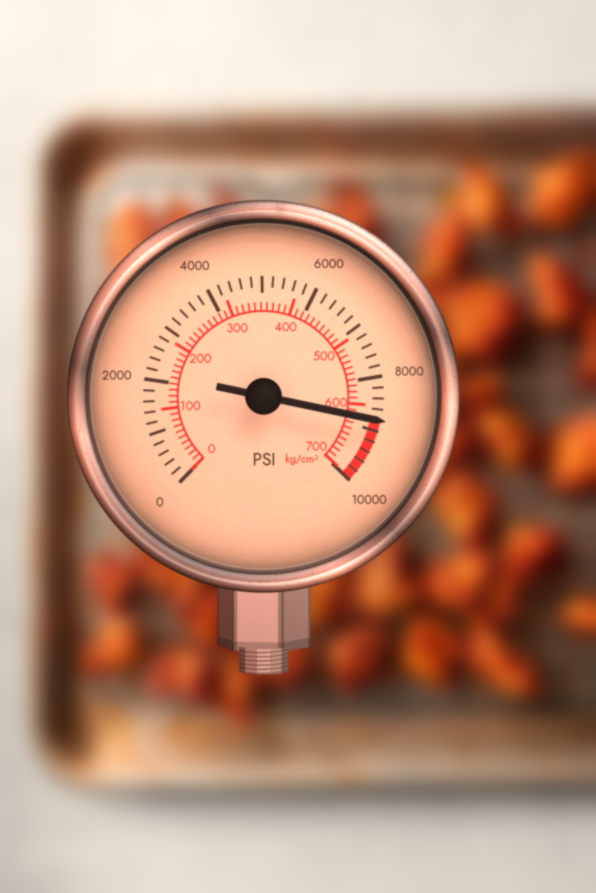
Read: 8800,psi
